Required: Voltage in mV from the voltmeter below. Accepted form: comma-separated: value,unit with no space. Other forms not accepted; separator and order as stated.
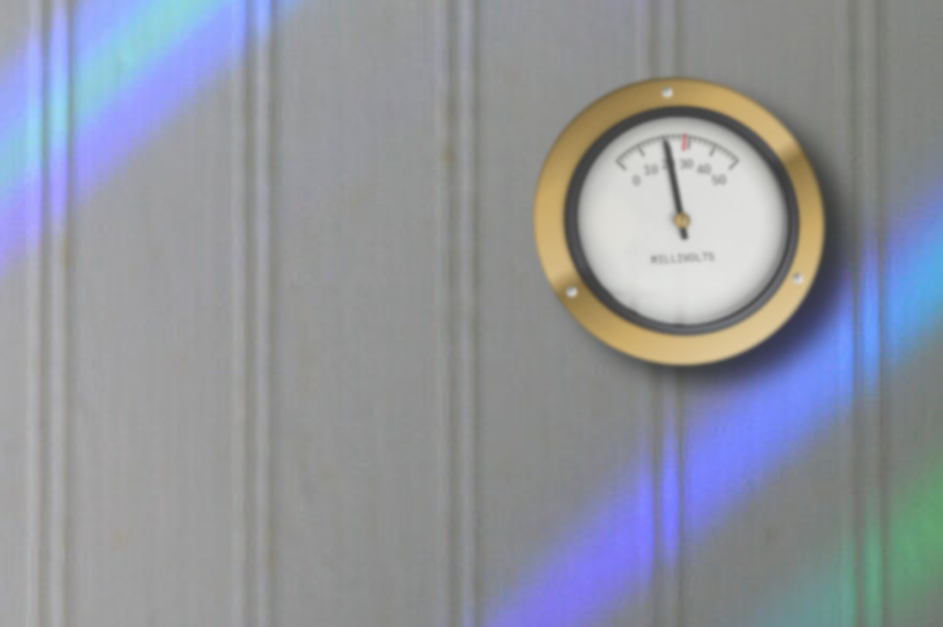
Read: 20,mV
